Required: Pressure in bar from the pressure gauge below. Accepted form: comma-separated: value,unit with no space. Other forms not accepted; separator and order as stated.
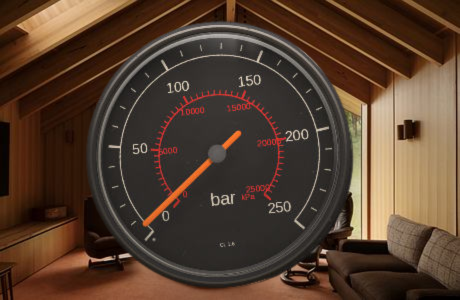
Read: 5,bar
